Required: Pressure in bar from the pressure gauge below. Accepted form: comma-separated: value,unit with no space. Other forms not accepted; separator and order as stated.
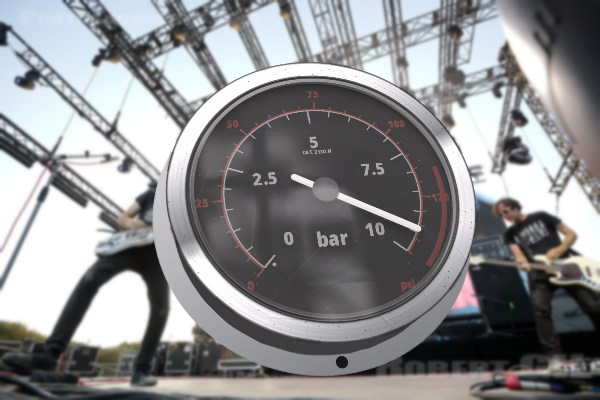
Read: 9.5,bar
